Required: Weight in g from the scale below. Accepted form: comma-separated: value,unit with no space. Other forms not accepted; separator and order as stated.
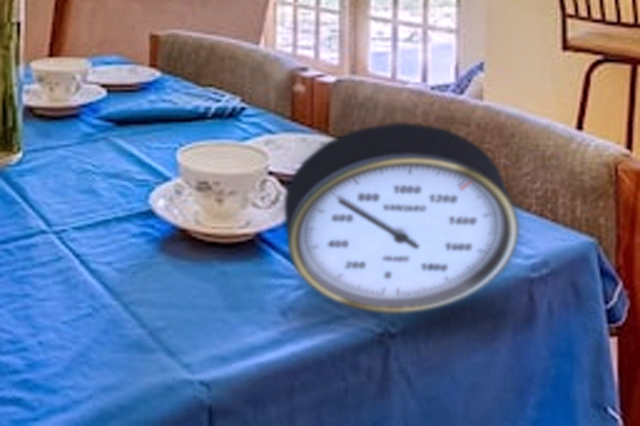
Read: 700,g
